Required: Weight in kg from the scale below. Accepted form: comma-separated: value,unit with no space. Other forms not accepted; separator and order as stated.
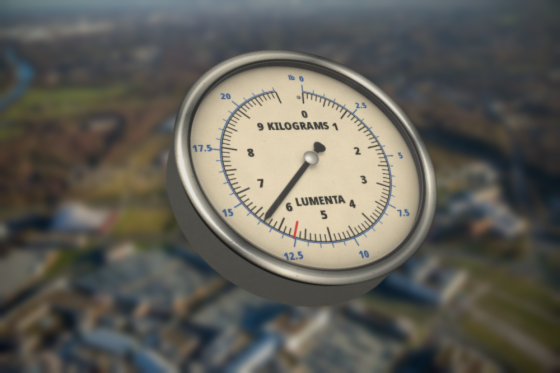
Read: 6.3,kg
